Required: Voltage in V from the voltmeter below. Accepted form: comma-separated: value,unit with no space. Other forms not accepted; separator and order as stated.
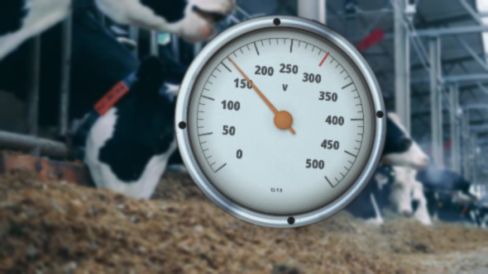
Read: 160,V
